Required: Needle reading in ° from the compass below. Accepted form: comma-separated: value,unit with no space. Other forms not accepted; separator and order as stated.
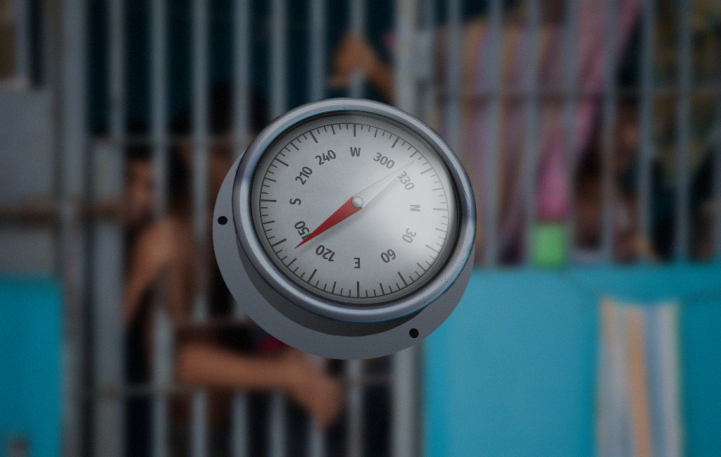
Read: 140,°
